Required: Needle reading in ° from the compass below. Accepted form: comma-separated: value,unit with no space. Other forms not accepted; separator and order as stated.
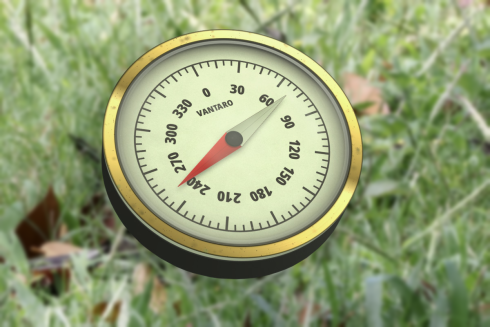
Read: 250,°
